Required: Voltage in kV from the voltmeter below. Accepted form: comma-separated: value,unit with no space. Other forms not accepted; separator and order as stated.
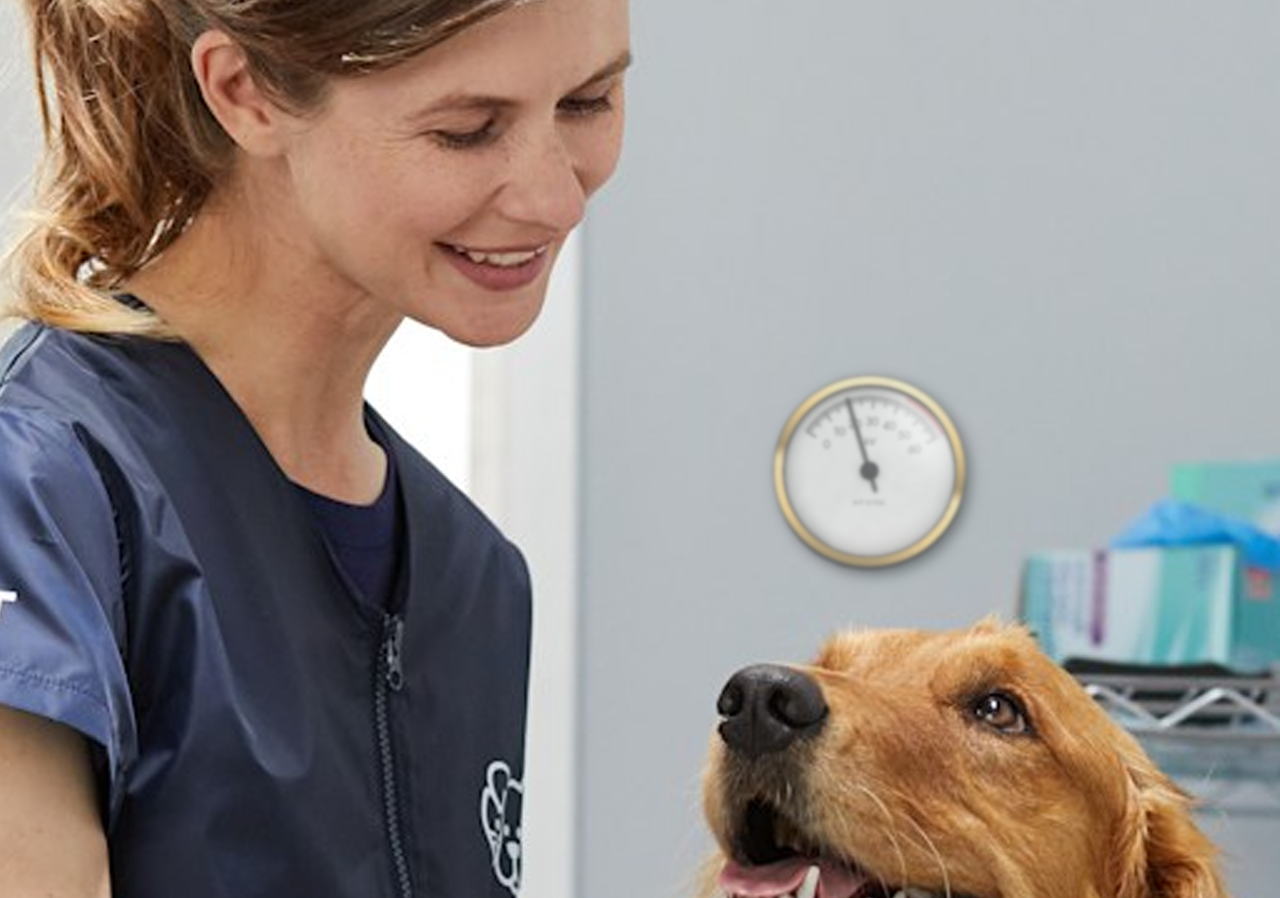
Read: 20,kV
